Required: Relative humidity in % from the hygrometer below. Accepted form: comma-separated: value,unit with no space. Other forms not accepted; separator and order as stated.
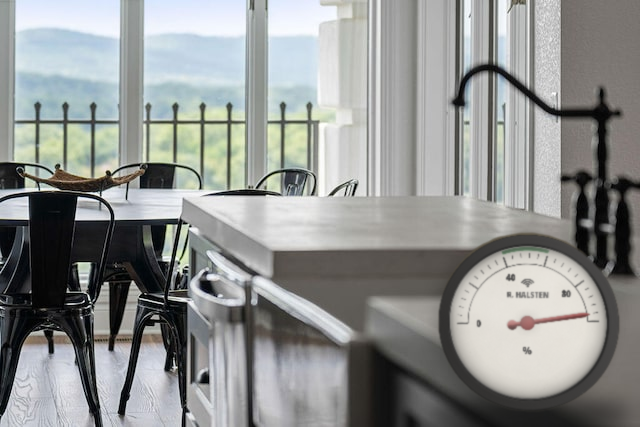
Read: 96,%
